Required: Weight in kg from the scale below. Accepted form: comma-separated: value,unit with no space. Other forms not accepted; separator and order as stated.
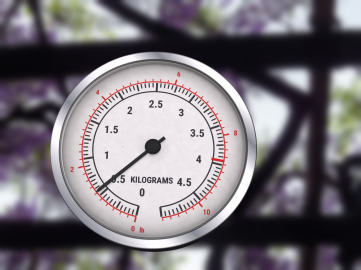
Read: 0.55,kg
